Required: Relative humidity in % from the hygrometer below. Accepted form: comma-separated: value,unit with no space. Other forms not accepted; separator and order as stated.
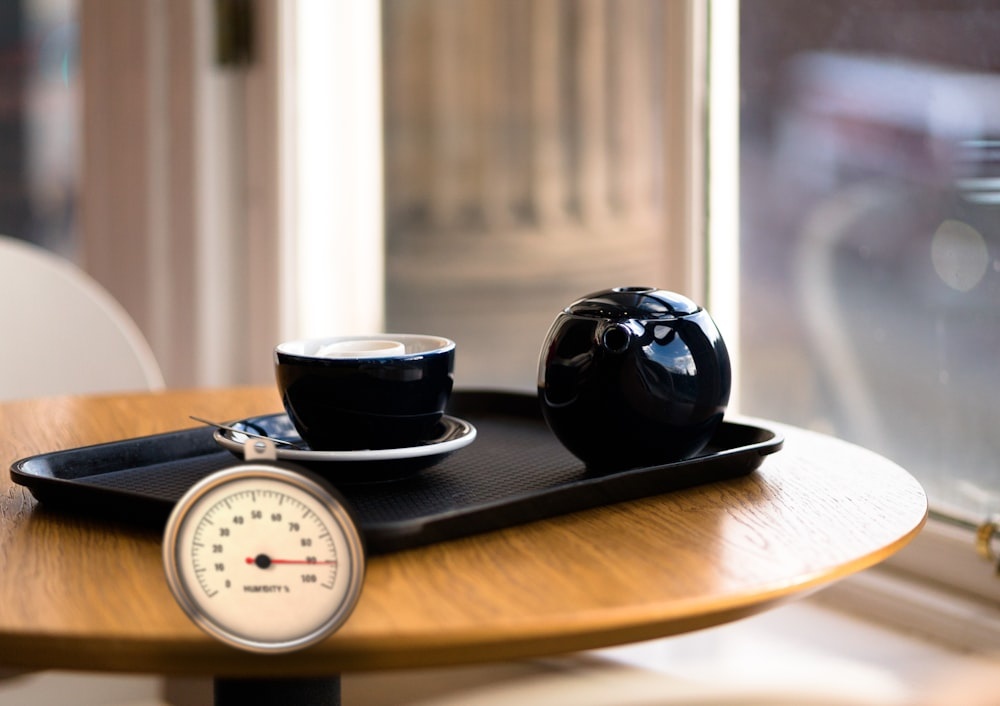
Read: 90,%
